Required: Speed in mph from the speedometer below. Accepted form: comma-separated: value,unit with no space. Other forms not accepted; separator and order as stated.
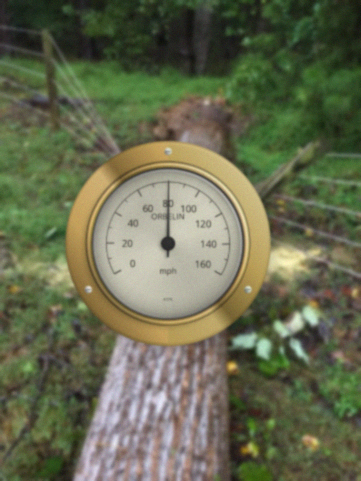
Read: 80,mph
